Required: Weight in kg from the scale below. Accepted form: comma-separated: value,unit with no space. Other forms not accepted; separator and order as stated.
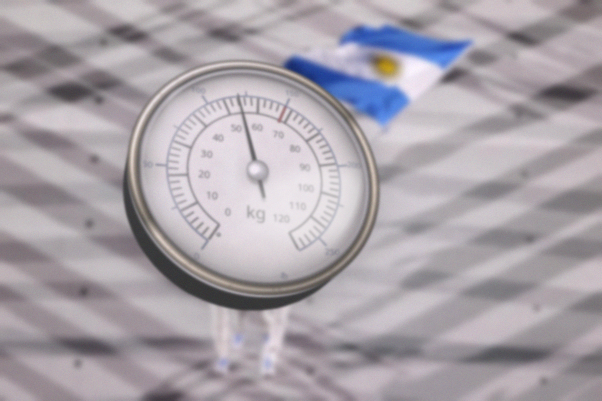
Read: 54,kg
